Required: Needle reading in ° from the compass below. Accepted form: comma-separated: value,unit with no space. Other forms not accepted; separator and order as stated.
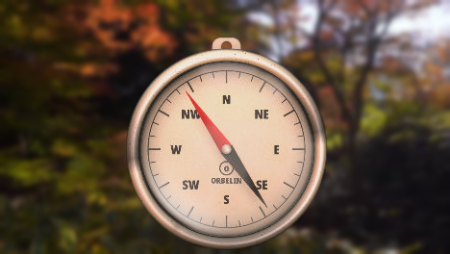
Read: 325,°
